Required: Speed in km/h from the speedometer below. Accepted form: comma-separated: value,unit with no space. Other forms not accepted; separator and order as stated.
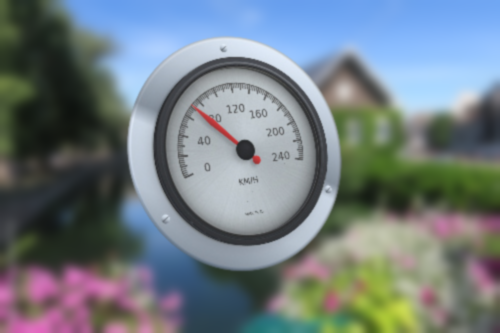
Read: 70,km/h
